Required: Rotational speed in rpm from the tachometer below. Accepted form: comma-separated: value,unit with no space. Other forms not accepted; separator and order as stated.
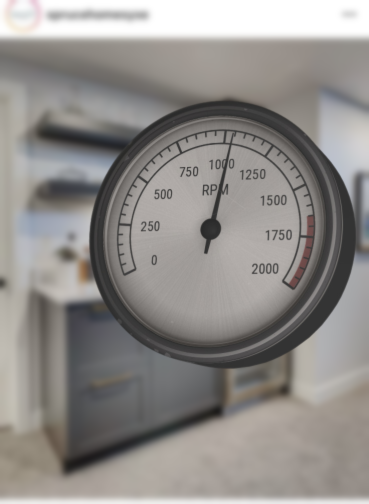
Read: 1050,rpm
